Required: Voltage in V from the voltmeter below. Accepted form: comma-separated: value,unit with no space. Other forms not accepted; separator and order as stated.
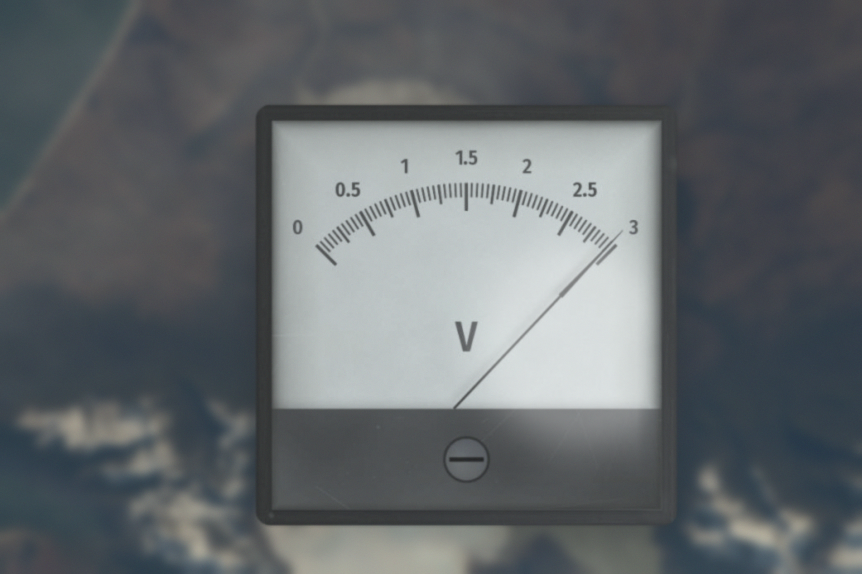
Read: 2.95,V
